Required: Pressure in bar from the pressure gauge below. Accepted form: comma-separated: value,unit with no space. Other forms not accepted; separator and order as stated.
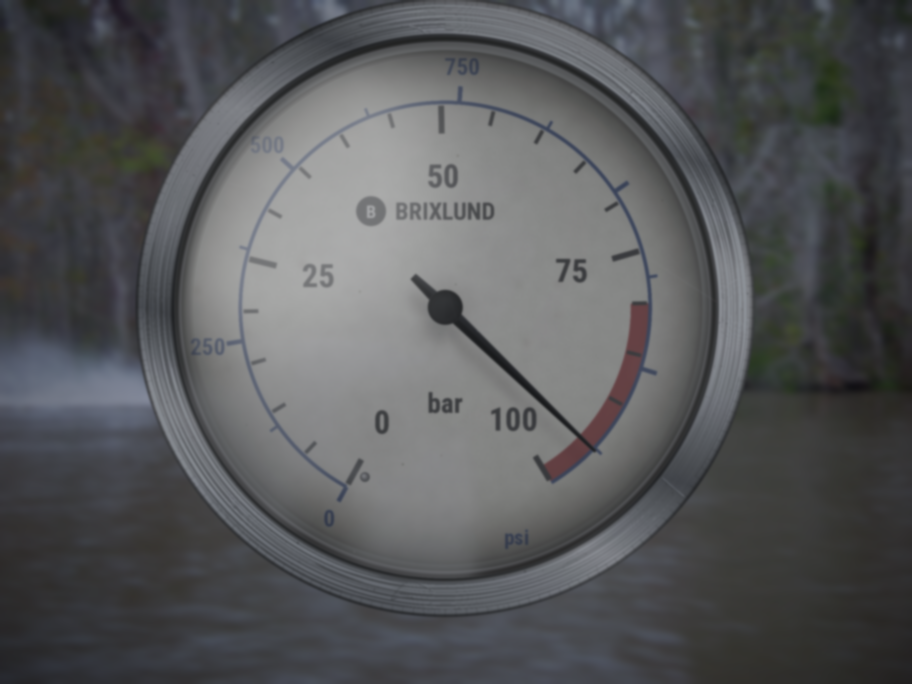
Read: 95,bar
